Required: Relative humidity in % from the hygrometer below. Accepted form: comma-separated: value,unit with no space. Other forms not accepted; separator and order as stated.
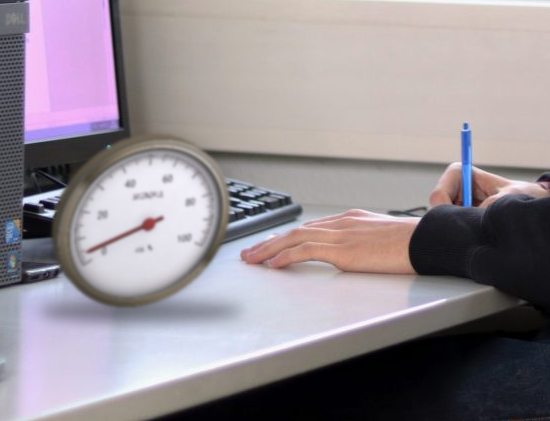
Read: 5,%
